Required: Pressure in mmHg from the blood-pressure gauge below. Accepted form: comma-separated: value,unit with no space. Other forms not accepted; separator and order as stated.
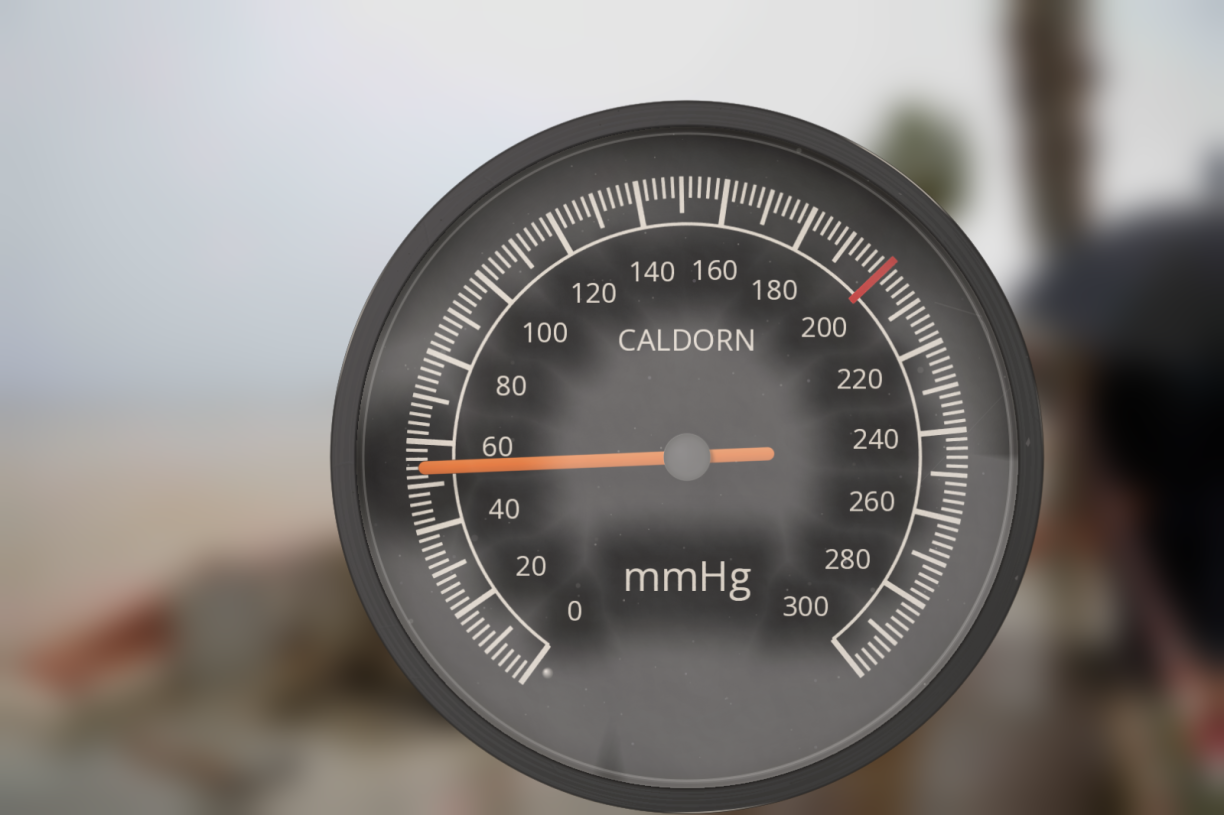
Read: 54,mmHg
